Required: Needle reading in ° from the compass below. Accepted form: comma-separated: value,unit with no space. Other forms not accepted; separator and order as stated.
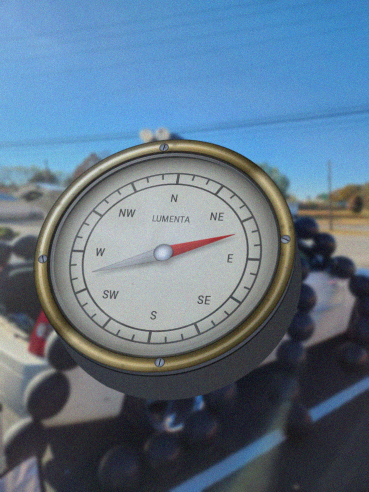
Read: 70,°
